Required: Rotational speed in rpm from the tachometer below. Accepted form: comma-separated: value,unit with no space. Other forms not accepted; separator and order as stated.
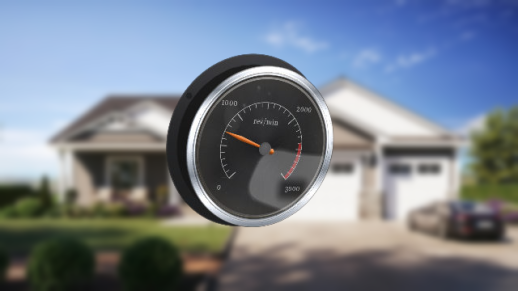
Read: 700,rpm
